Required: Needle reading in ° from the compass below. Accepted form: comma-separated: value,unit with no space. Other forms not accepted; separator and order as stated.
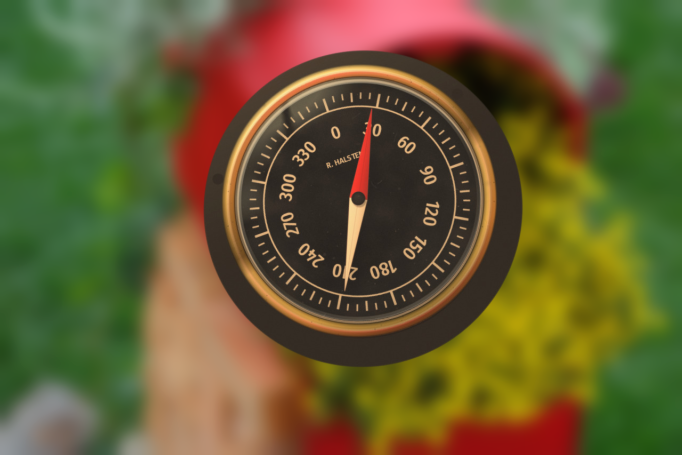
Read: 27.5,°
